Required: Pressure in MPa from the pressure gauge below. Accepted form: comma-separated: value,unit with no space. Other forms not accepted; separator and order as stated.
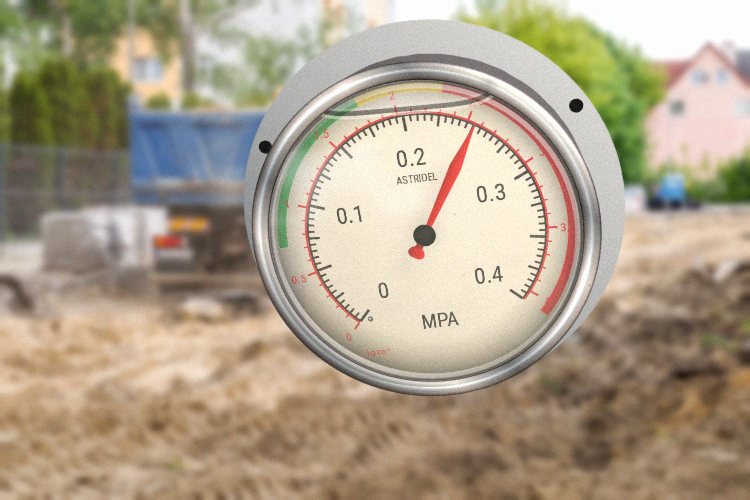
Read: 0.25,MPa
